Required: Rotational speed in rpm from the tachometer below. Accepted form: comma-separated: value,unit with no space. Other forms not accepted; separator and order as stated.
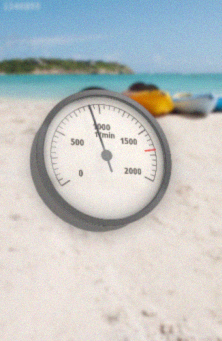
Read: 900,rpm
